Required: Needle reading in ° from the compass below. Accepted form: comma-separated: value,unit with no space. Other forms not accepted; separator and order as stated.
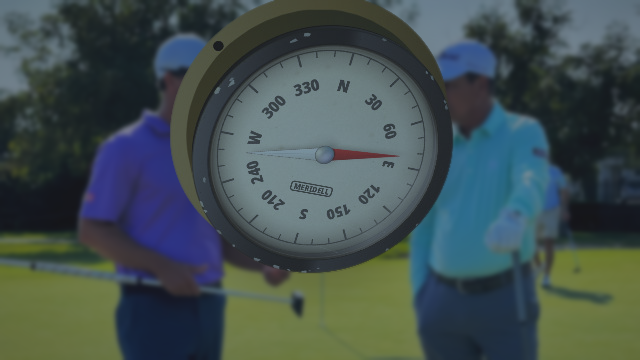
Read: 80,°
